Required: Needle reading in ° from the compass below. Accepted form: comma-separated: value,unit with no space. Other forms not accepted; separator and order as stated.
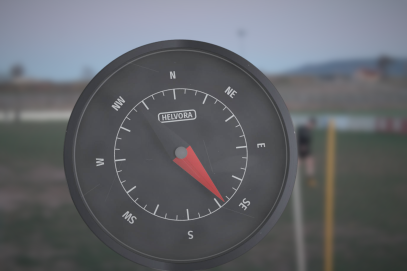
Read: 145,°
